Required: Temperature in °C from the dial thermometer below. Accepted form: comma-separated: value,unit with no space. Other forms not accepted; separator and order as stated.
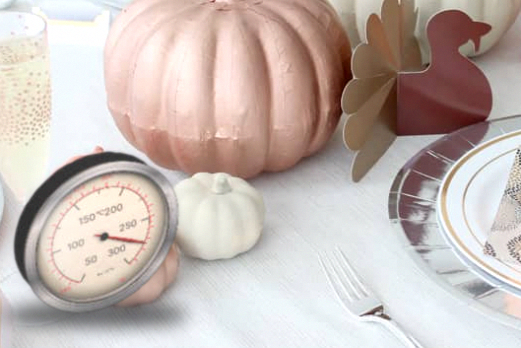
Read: 275,°C
